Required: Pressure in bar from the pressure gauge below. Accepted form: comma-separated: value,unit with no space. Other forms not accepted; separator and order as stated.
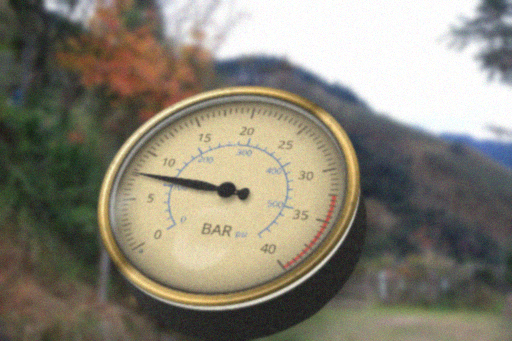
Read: 7.5,bar
